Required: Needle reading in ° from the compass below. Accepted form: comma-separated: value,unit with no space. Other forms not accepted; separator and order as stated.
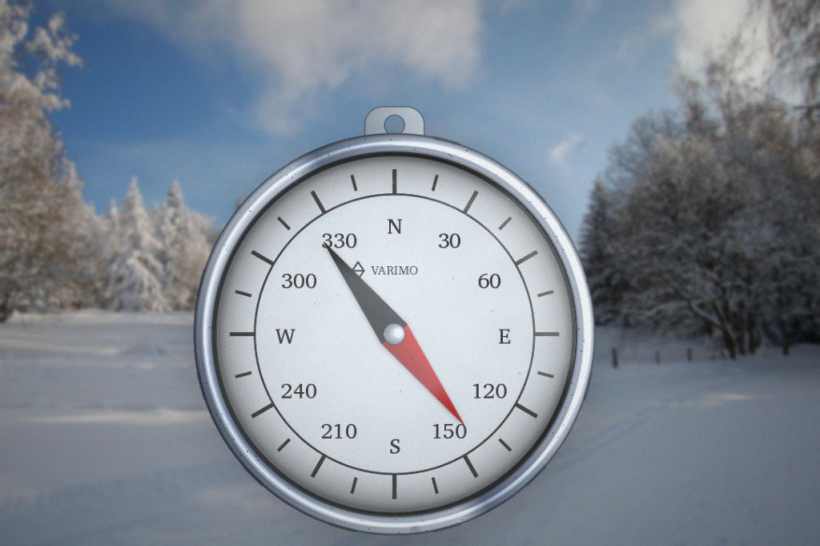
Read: 142.5,°
